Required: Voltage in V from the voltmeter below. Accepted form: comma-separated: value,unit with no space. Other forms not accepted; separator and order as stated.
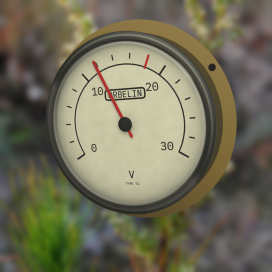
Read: 12,V
